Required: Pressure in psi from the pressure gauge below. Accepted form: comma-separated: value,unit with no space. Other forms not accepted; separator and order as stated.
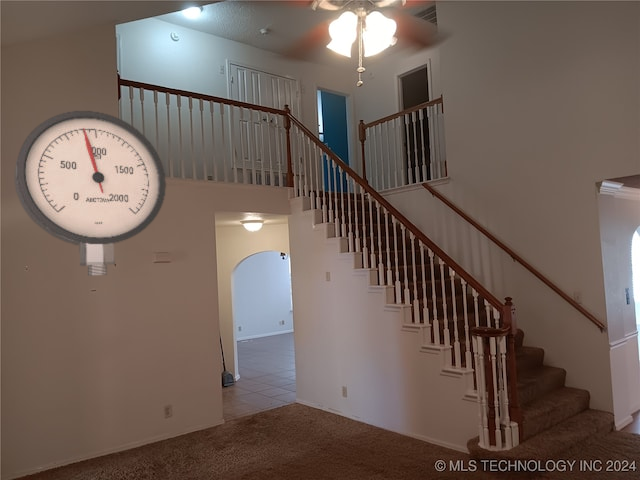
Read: 900,psi
